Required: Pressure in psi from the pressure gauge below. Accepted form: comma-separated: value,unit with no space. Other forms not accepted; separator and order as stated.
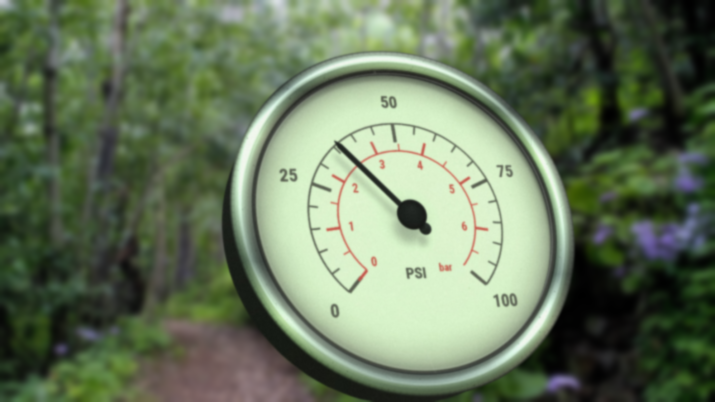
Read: 35,psi
